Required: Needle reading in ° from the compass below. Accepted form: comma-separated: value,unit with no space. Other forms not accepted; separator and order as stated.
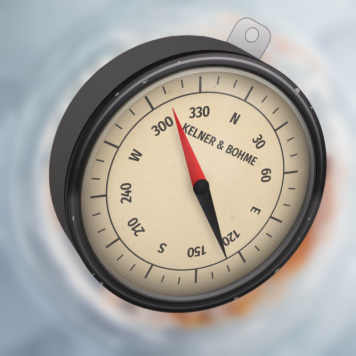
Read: 310,°
